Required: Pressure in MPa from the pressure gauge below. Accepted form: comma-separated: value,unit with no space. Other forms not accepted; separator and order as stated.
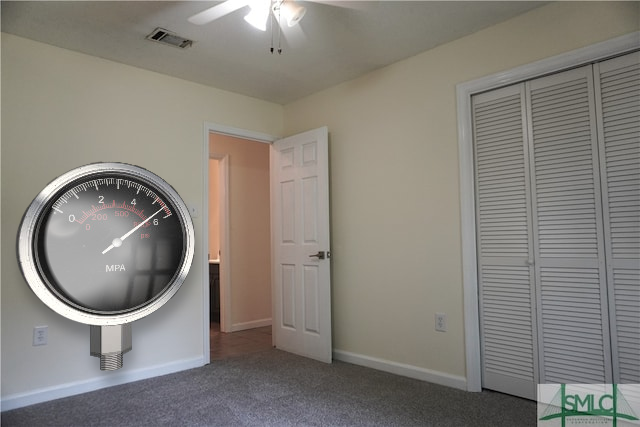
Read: 5.5,MPa
